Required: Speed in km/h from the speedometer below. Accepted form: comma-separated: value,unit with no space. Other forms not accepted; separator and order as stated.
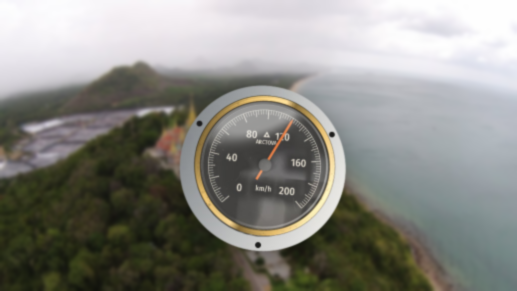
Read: 120,km/h
